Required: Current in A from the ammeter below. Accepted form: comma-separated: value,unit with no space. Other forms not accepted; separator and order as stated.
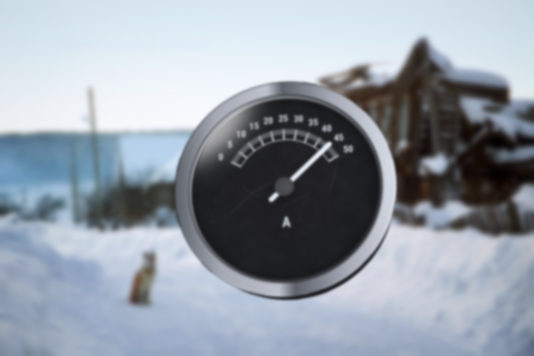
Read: 45,A
